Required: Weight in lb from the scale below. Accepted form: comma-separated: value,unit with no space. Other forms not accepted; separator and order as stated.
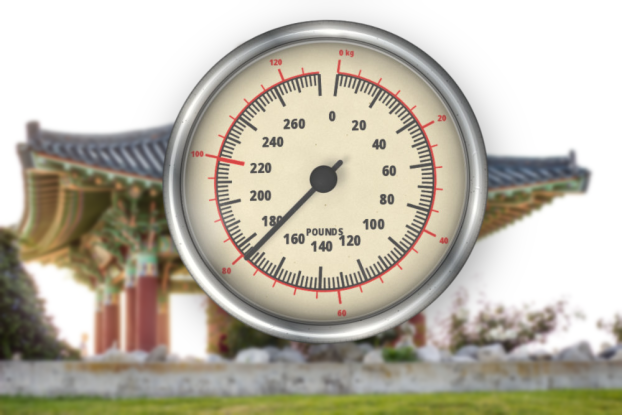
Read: 174,lb
